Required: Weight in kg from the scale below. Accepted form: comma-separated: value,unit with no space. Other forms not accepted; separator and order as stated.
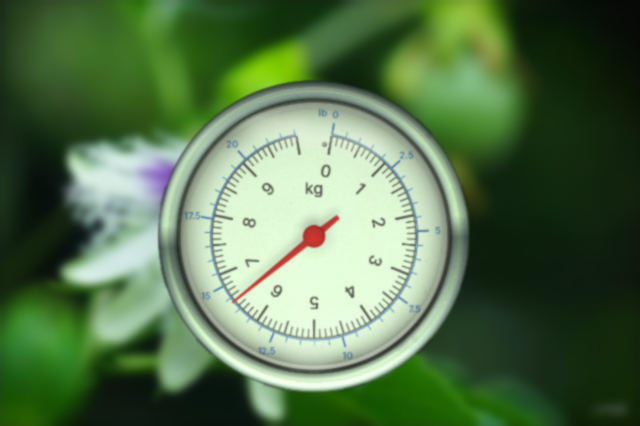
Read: 6.5,kg
